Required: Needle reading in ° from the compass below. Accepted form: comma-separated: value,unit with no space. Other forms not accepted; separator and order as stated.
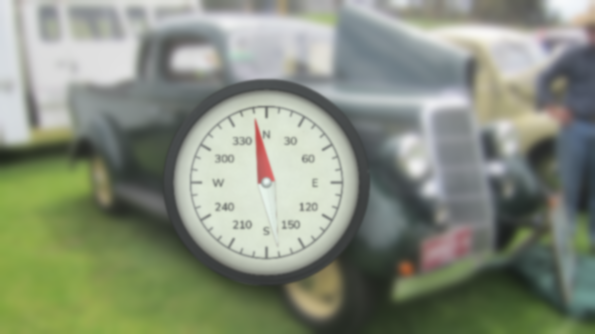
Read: 350,°
